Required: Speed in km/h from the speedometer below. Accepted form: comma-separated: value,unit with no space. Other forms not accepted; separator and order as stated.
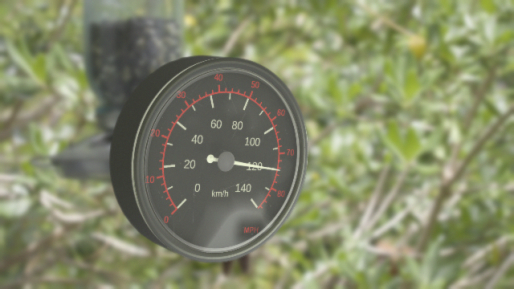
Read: 120,km/h
